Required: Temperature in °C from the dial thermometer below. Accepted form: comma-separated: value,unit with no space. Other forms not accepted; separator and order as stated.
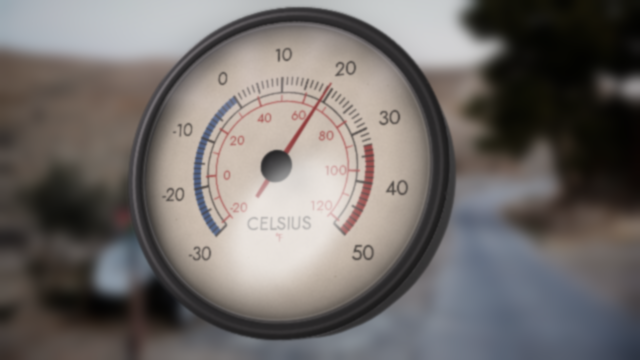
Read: 20,°C
